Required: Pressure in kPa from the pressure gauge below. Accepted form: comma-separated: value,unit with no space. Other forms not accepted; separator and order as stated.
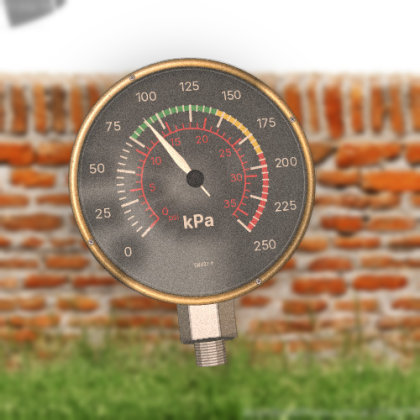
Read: 90,kPa
